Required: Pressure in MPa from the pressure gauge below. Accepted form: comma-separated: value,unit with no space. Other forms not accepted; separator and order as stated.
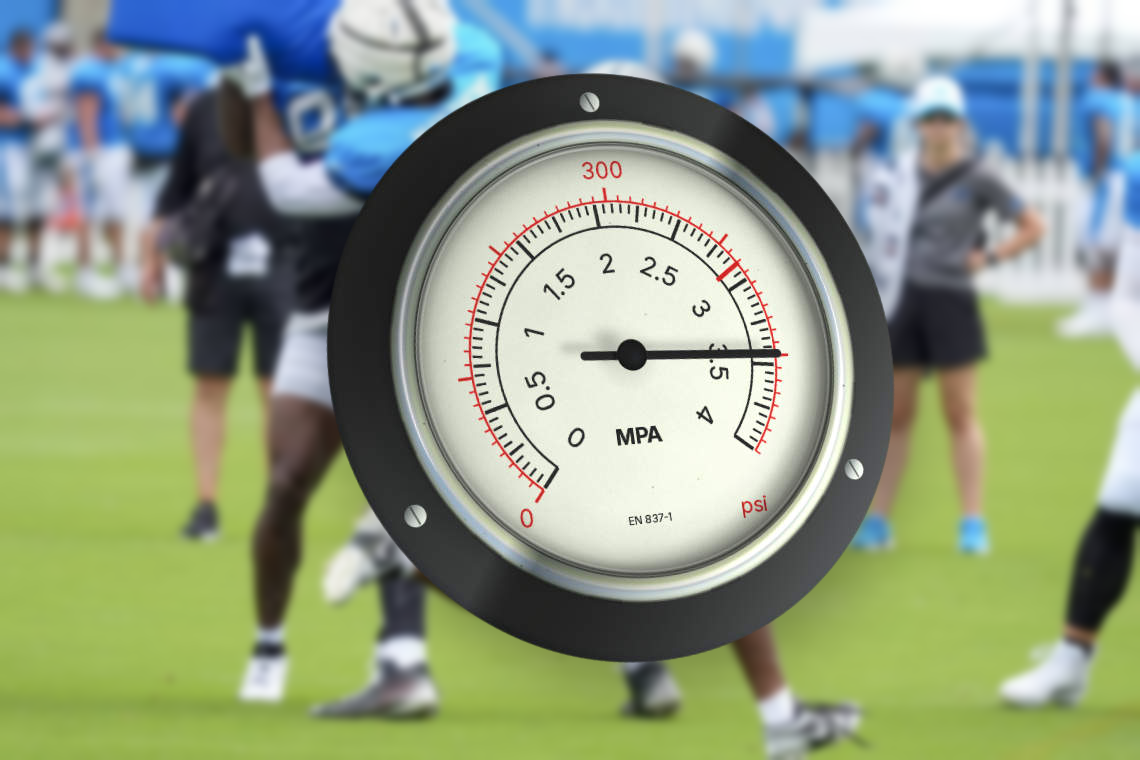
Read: 3.45,MPa
